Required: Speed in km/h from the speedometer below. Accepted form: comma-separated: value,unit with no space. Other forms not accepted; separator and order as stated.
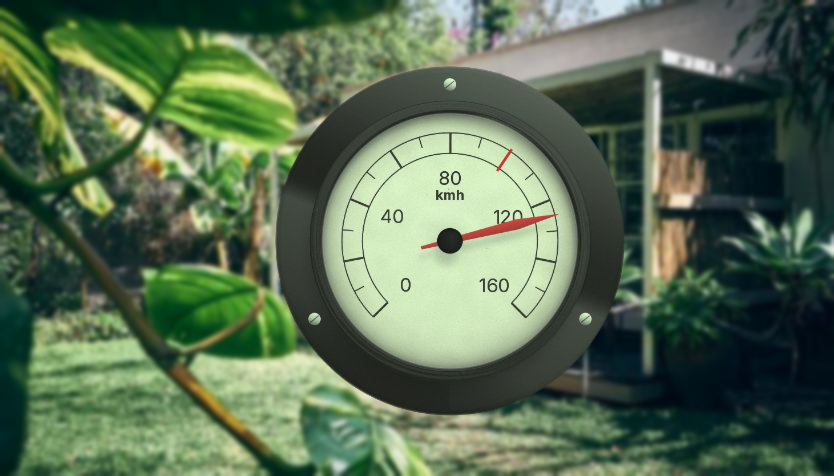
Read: 125,km/h
